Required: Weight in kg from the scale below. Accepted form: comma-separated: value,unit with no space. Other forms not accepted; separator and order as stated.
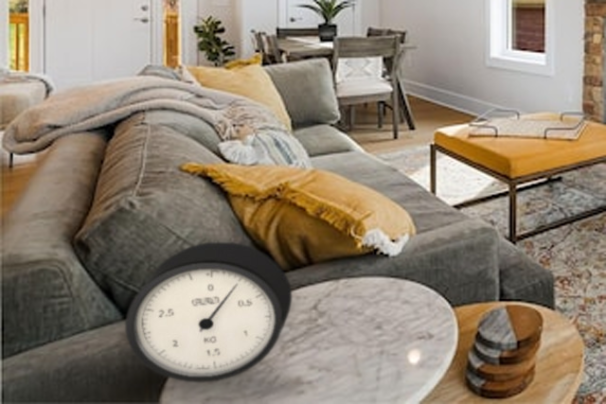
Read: 0.25,kg
